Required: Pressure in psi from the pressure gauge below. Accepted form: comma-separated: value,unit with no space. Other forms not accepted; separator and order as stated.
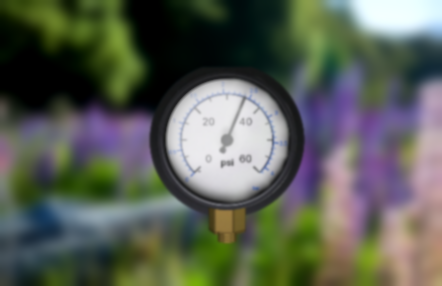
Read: 35,psi
